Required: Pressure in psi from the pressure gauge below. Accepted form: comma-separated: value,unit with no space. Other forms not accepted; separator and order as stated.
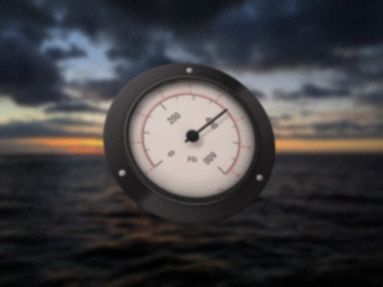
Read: 400,psi
